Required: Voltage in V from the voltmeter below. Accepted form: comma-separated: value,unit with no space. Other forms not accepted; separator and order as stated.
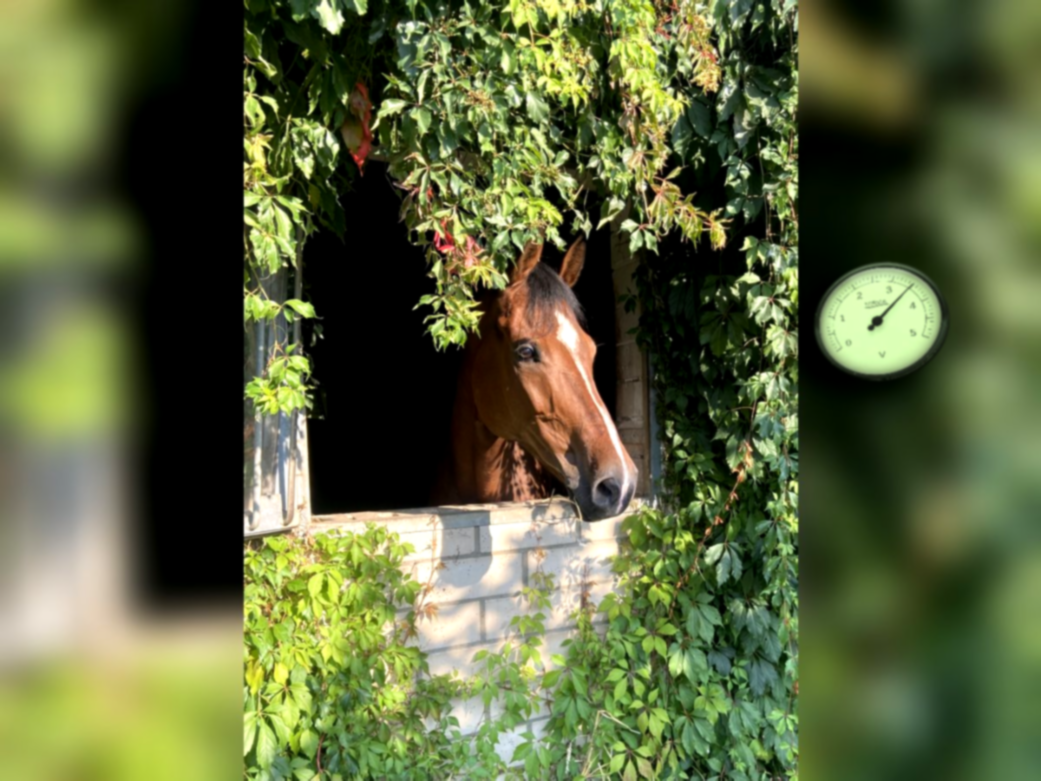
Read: 3.5,V
